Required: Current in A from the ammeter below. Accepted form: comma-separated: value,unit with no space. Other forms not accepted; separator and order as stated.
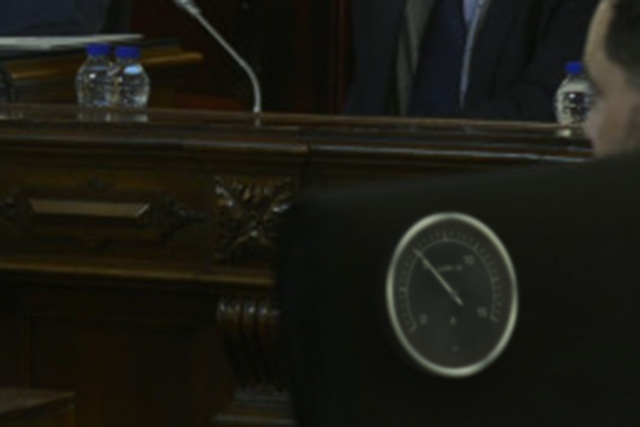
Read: 5,A
